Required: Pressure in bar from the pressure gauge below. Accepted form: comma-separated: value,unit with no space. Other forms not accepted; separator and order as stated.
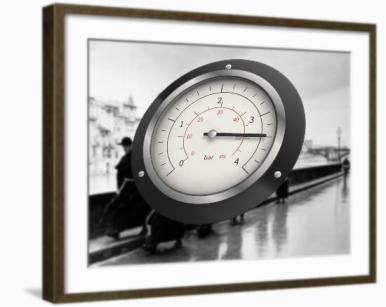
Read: 3.4,bar
